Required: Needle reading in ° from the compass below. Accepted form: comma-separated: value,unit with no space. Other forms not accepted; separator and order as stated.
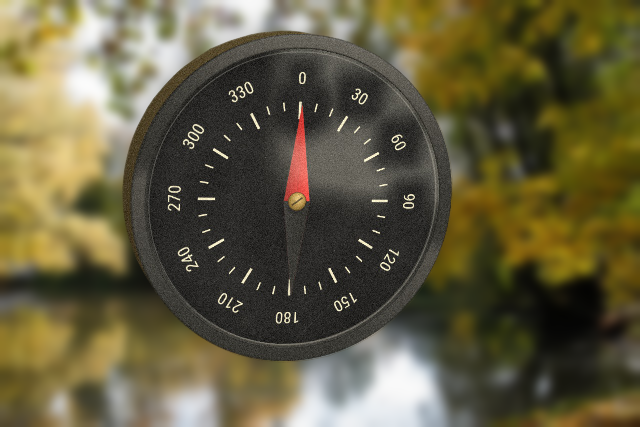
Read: 0,°
